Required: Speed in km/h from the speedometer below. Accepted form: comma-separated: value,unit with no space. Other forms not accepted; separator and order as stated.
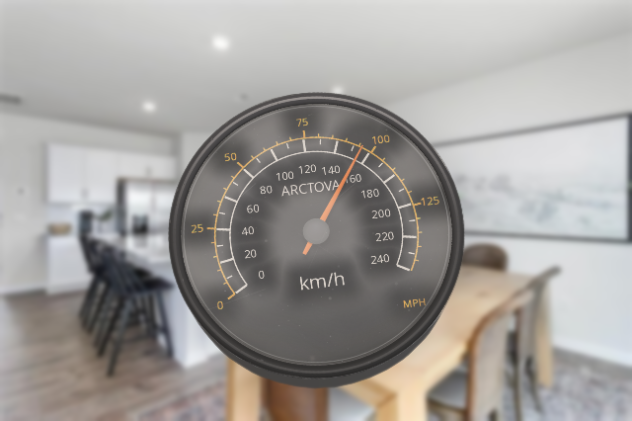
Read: 155,km/h
